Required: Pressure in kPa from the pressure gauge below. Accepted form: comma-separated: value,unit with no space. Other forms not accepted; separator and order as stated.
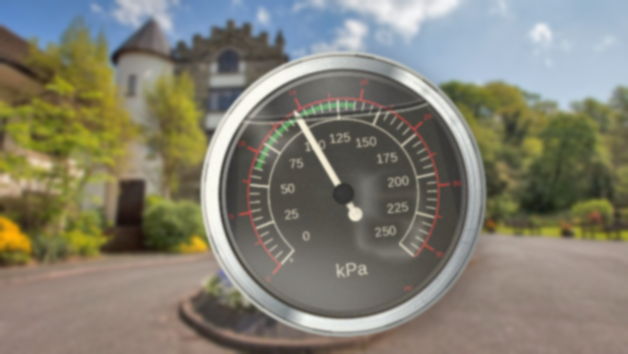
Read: 100,kPa
